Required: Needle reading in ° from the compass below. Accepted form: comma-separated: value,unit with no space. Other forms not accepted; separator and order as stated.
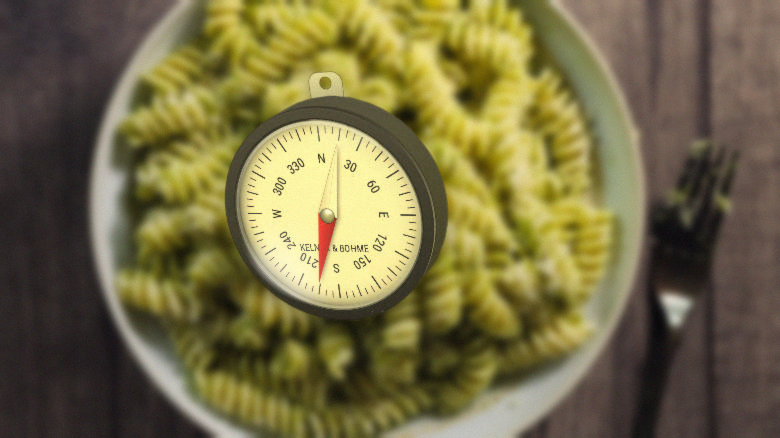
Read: 195,°
